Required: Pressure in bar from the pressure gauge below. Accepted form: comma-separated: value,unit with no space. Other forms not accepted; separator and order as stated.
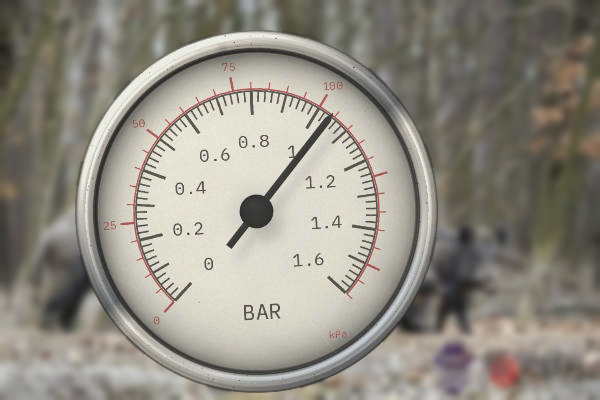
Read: 1.04,bar
